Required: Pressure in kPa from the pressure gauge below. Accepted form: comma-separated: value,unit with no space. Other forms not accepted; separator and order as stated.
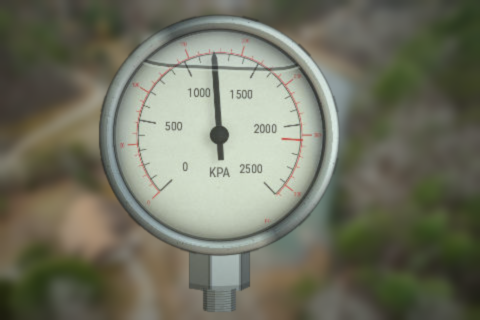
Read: 1200,kPa
